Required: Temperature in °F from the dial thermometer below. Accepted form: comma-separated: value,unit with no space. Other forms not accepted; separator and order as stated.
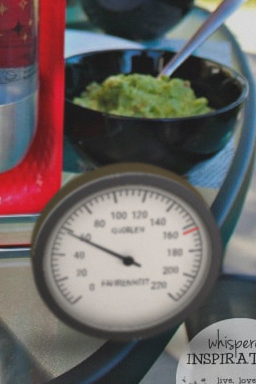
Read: 60,°F
